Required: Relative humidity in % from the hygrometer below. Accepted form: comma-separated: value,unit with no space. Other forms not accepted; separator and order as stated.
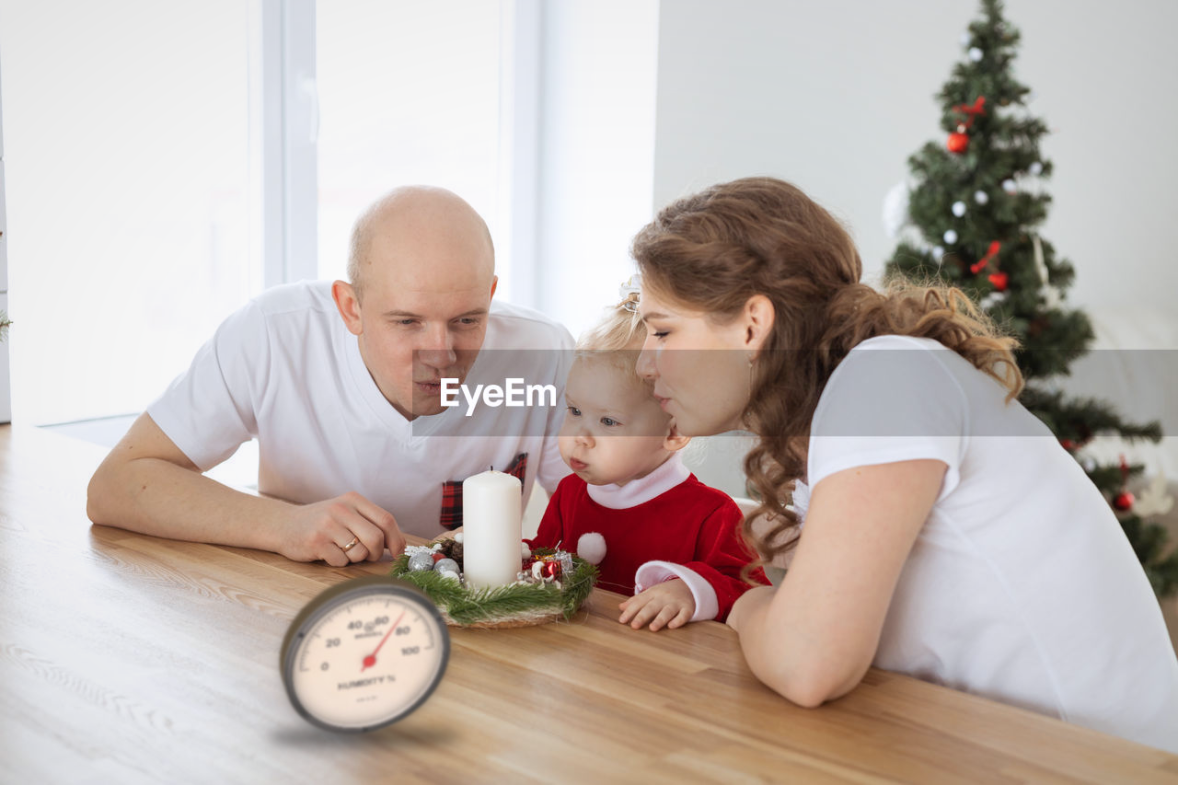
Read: 70,%
